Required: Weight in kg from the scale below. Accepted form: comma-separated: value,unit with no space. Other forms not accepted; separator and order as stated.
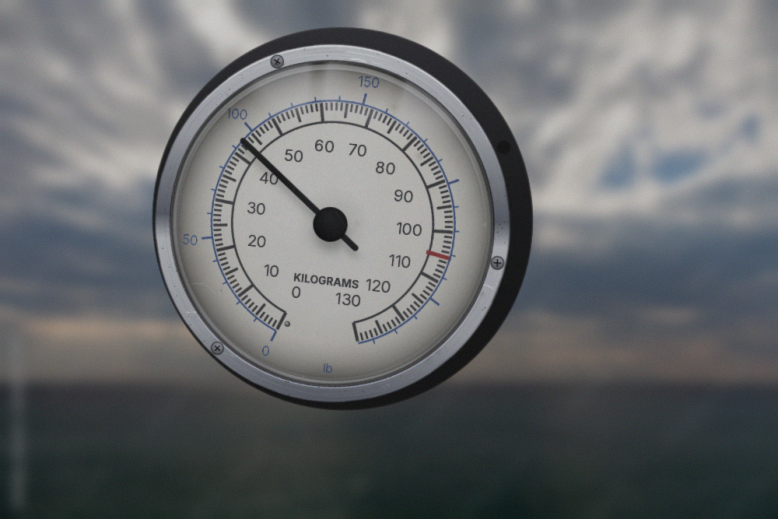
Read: 43,kg
